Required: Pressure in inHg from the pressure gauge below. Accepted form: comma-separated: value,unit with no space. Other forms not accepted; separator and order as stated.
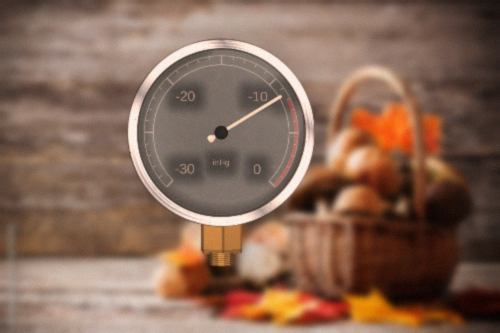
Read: -8.5,inHg
